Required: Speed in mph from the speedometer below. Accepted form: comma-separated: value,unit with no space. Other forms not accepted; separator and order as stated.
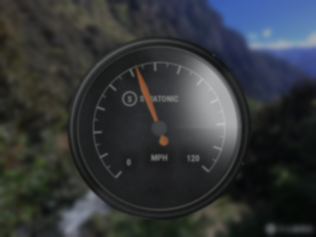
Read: 52.5,mph
